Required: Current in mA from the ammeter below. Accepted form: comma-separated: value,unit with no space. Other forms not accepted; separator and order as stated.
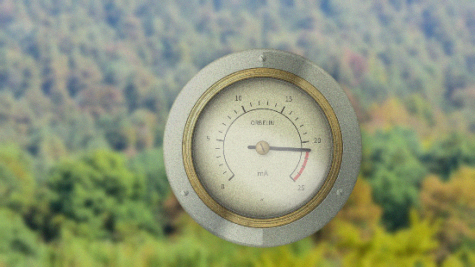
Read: 21,mA
